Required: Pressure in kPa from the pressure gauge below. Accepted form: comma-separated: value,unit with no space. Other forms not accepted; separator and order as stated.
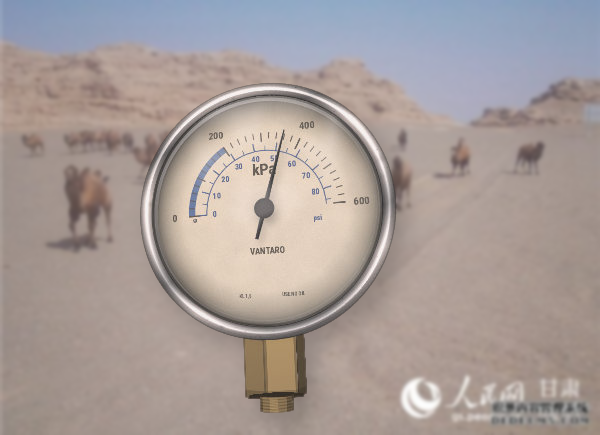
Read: 360,kPa
